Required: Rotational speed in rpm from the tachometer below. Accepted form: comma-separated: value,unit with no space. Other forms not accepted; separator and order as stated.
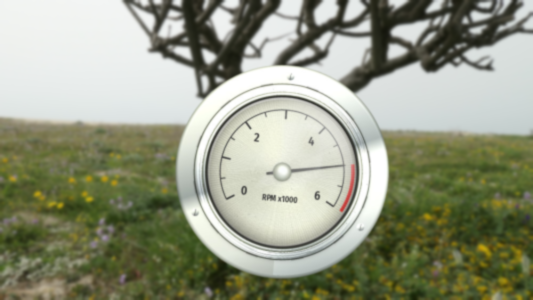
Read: 5000,rpm
